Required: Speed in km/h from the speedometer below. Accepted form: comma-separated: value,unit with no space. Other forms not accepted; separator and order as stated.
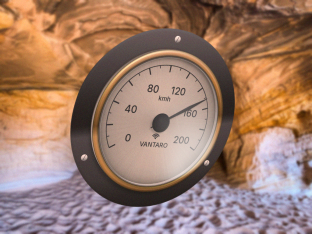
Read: 150,km/h
